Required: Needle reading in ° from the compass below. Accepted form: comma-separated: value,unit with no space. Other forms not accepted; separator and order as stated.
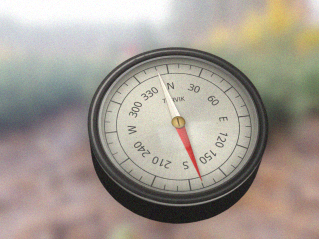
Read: 170,°
